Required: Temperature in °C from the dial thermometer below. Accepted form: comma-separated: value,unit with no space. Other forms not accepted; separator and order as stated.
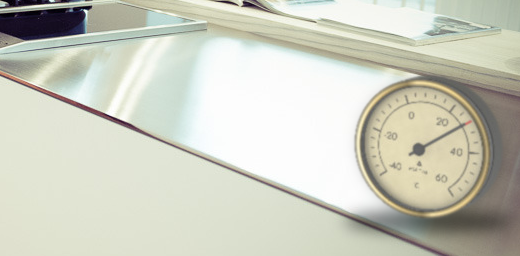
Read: 28,°C
